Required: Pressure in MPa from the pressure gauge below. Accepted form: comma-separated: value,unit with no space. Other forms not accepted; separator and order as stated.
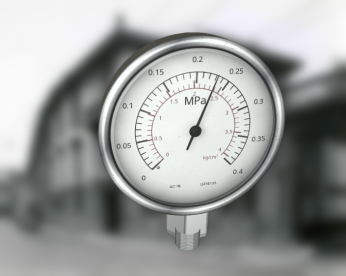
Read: 0.23,MPa
